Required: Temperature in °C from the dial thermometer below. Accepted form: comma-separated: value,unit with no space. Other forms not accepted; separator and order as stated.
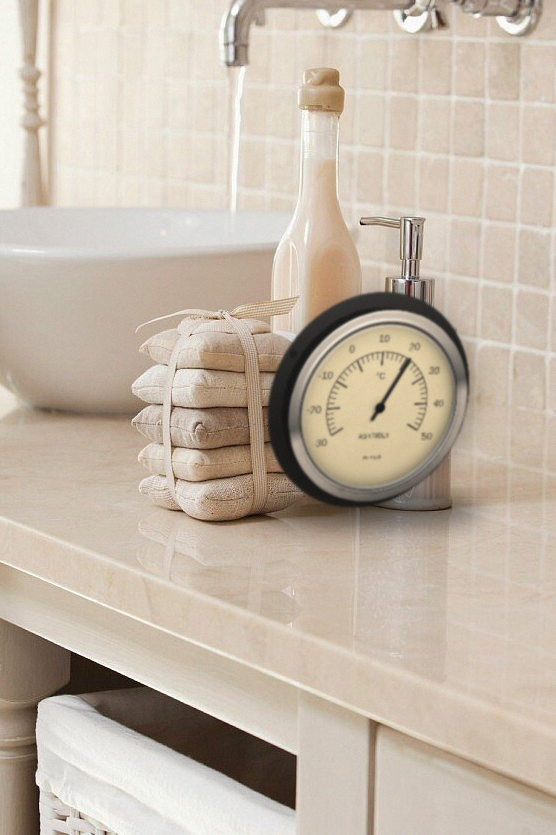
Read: 20,°C
